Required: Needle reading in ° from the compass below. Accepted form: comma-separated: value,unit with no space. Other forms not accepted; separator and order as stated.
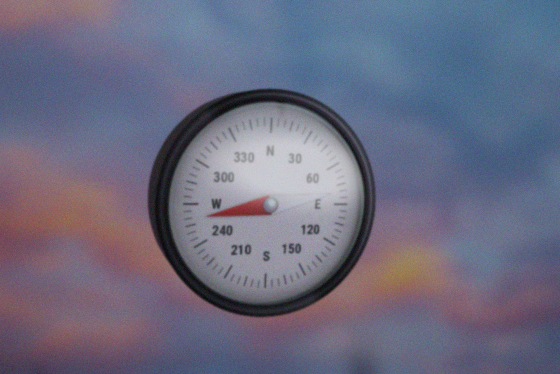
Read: 260,°
